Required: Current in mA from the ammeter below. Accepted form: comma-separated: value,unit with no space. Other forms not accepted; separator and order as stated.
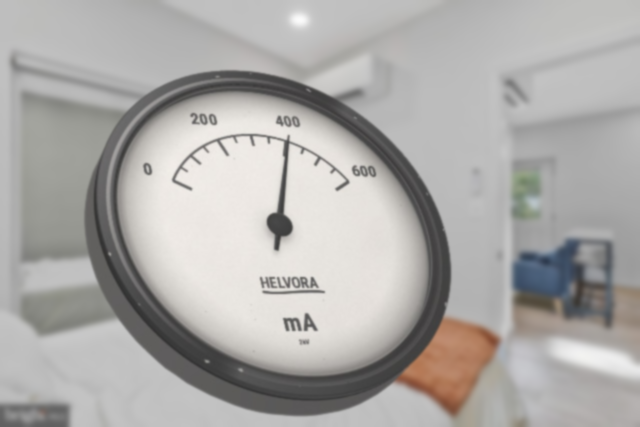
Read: 400,mA
